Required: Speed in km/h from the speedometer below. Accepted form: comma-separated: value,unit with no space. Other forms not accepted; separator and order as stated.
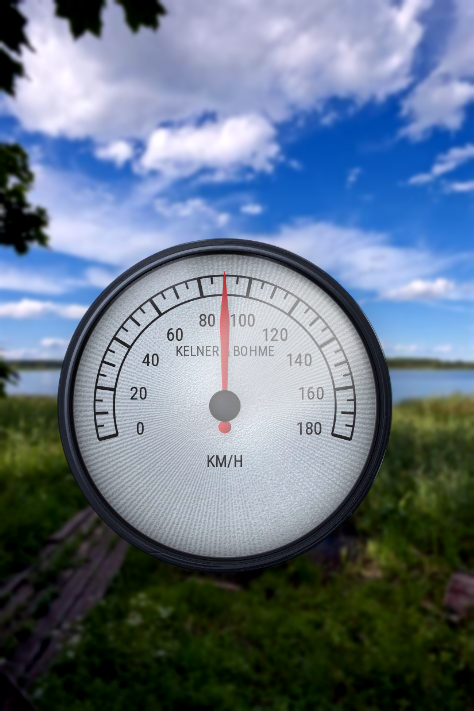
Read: 90,km/h
